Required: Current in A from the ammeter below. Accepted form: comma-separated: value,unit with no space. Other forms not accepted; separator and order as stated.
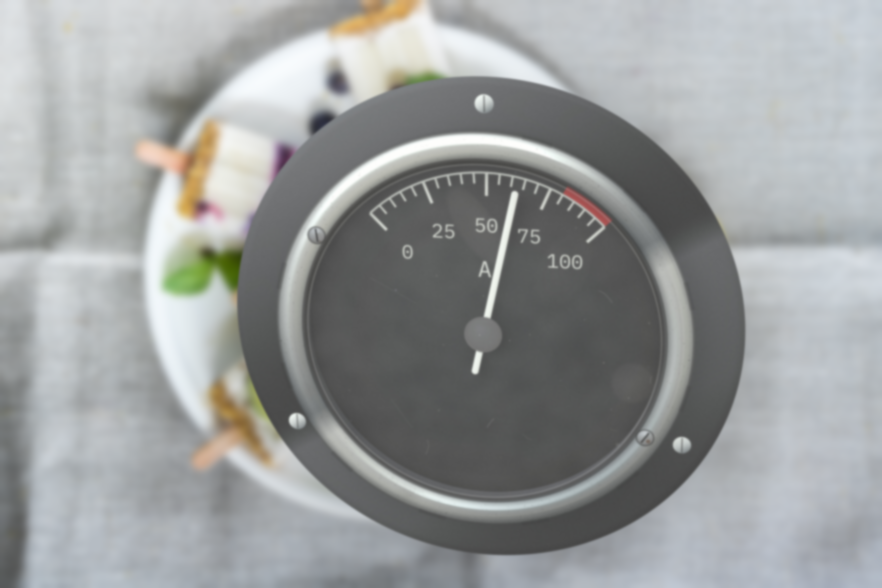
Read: 62.5,A
